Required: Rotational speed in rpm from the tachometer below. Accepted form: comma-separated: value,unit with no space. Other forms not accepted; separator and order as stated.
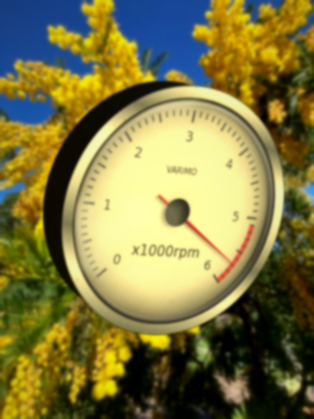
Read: 5700,rpm
